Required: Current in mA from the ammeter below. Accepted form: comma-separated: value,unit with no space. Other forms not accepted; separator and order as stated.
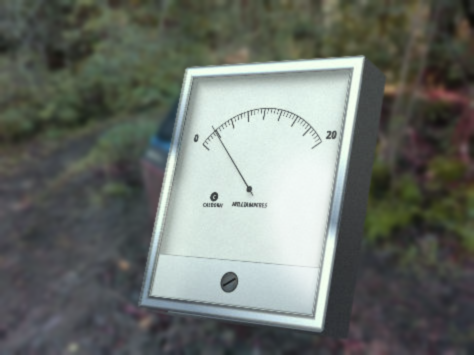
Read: 2.5,mA
